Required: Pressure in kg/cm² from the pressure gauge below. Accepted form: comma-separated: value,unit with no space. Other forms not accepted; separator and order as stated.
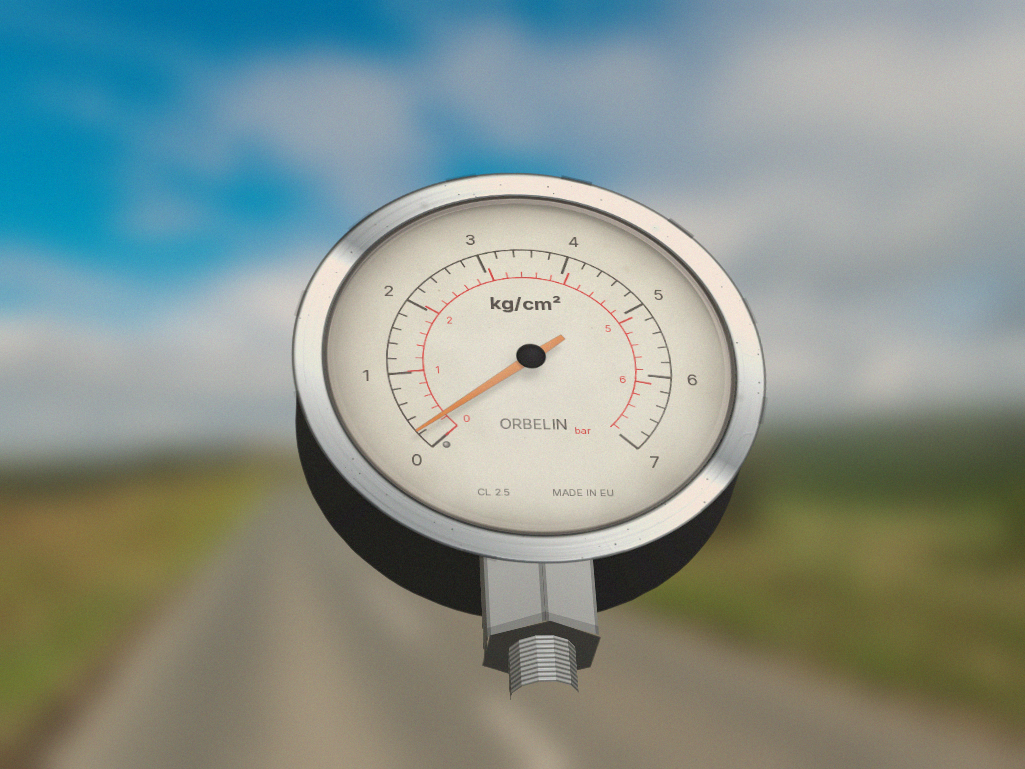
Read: 0.2,kg/cm²
